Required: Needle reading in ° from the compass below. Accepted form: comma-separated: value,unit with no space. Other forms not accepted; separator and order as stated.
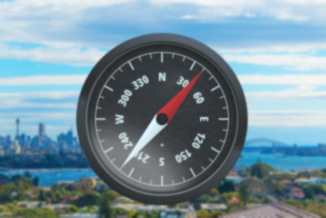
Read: 40,°
